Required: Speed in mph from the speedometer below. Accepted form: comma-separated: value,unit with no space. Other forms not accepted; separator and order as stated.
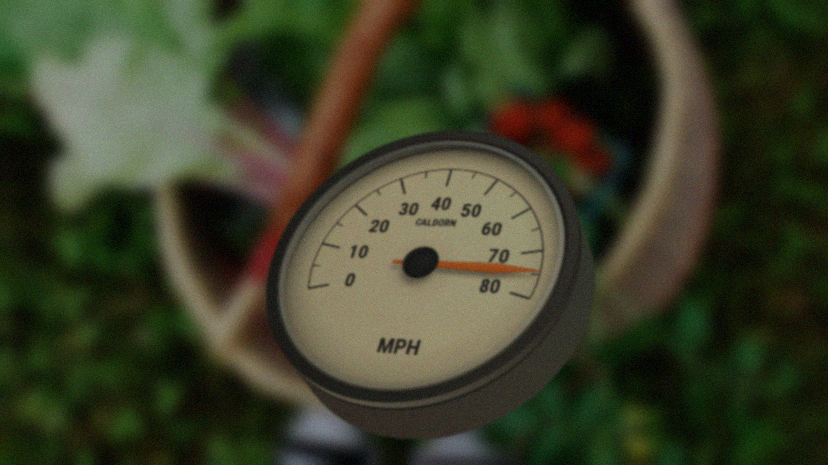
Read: 75,mph
